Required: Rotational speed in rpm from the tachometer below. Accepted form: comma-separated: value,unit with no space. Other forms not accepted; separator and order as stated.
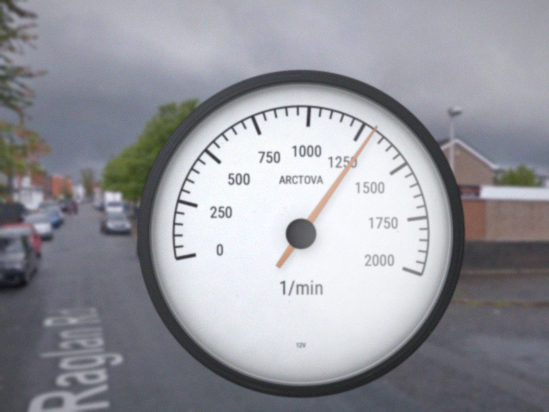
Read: 1300,rpm
